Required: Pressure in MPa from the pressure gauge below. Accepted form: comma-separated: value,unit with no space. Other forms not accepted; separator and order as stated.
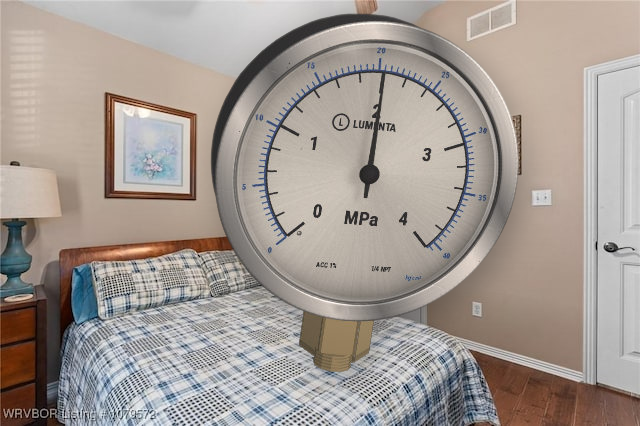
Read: 2,MPa
